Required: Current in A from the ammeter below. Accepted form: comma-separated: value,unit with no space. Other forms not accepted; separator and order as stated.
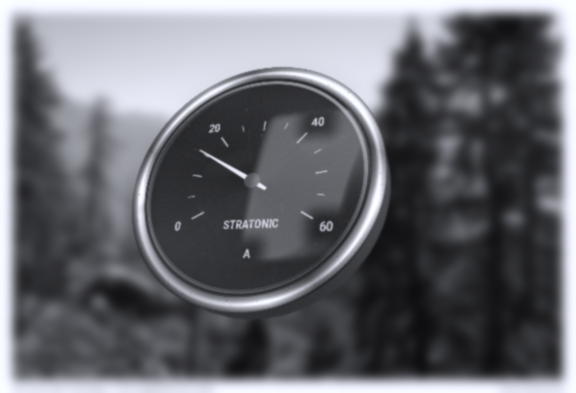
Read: 15,A
